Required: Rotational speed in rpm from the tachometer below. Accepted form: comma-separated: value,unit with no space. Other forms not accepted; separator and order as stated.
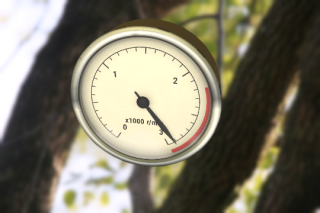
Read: 2900,rpm
